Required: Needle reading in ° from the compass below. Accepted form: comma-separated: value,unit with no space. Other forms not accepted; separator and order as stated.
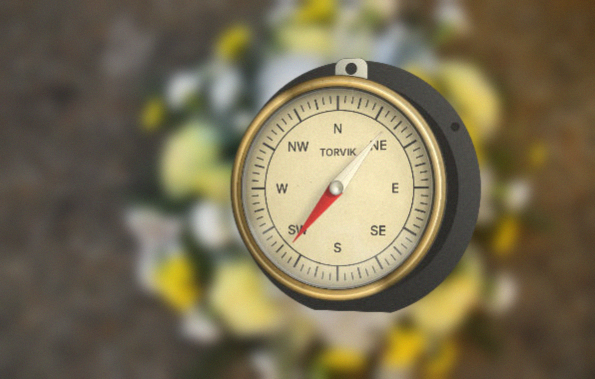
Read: 220,°
